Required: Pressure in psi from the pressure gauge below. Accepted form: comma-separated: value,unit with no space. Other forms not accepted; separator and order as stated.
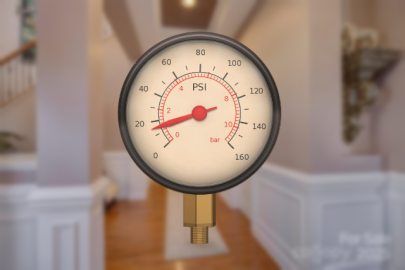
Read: 15,psi
